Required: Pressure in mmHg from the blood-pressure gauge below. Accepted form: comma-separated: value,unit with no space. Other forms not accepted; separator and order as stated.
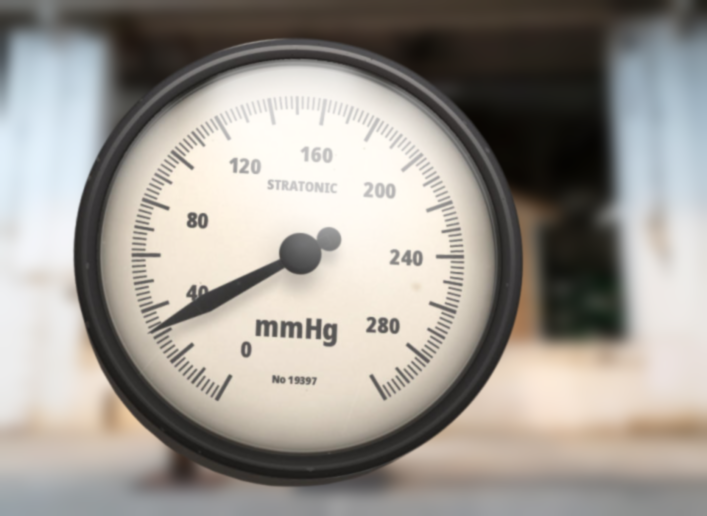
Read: 32,mmHg
